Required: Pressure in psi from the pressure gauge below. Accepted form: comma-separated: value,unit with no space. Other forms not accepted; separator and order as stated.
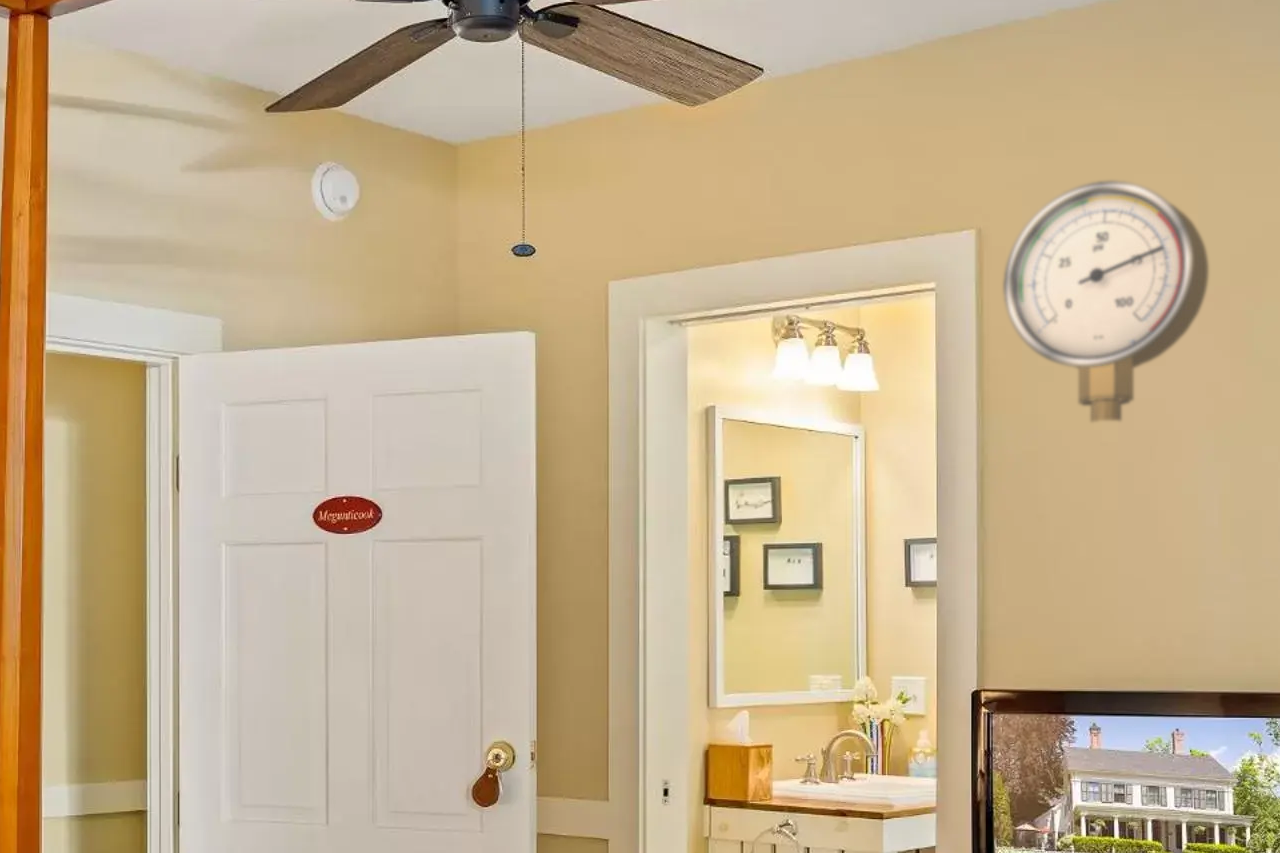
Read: 75,psi
